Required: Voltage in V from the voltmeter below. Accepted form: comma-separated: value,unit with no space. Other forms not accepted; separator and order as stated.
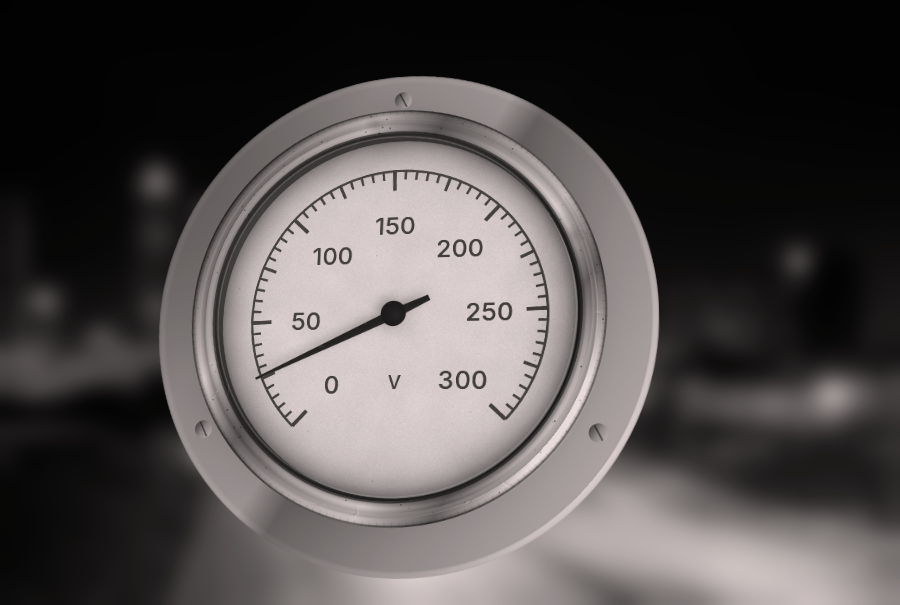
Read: 25,V
